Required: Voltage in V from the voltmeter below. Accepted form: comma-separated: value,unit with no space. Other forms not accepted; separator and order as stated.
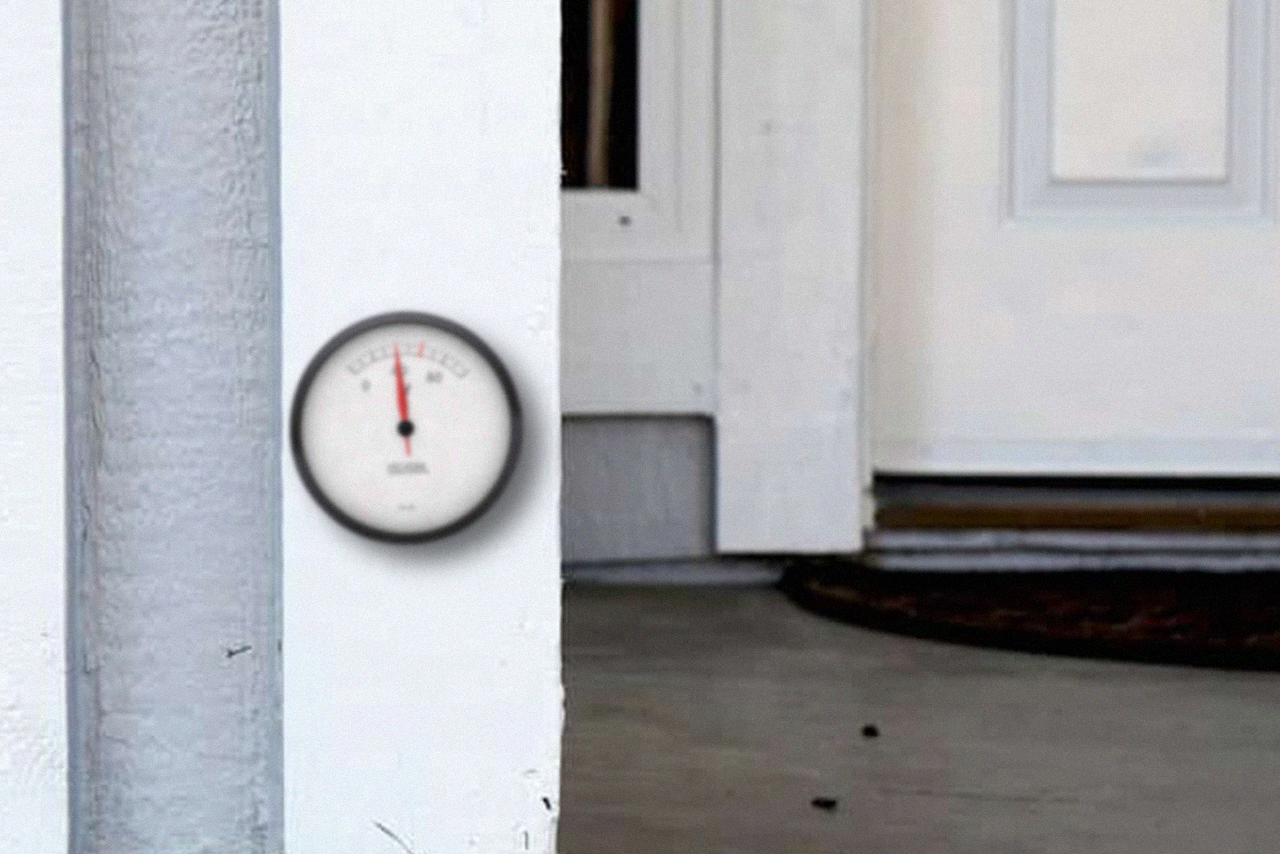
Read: 40,V
